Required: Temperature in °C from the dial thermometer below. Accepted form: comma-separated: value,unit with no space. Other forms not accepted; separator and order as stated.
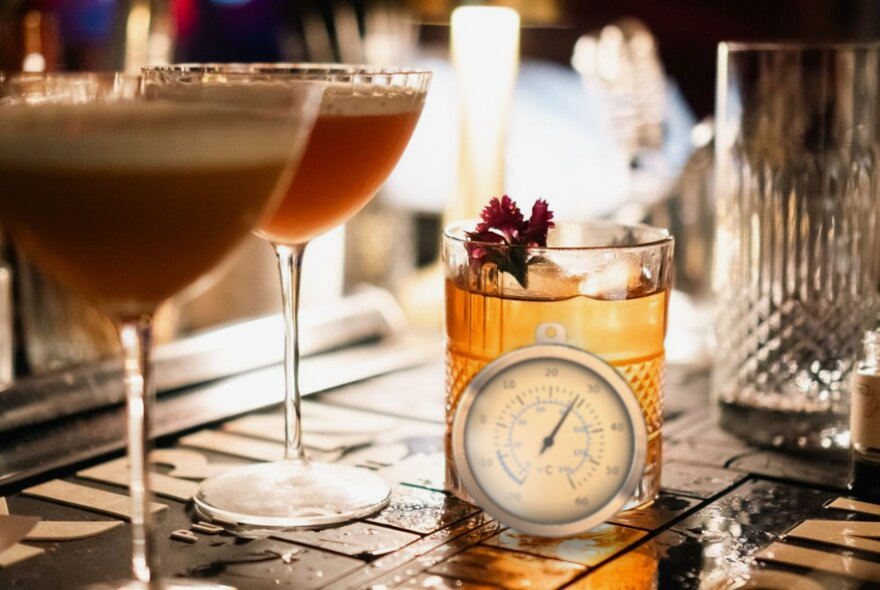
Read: 28,°C
